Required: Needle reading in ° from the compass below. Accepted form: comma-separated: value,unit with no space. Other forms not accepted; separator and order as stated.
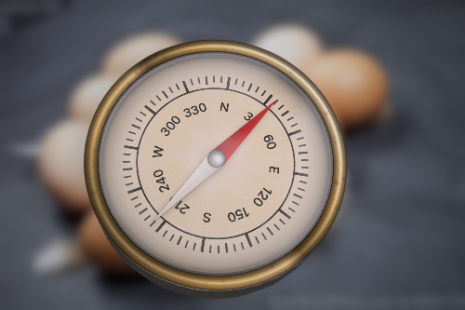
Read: 35,°
